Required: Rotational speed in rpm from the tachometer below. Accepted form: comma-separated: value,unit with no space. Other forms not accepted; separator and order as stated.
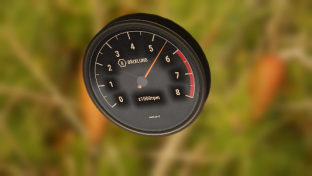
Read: 5500,rpm
